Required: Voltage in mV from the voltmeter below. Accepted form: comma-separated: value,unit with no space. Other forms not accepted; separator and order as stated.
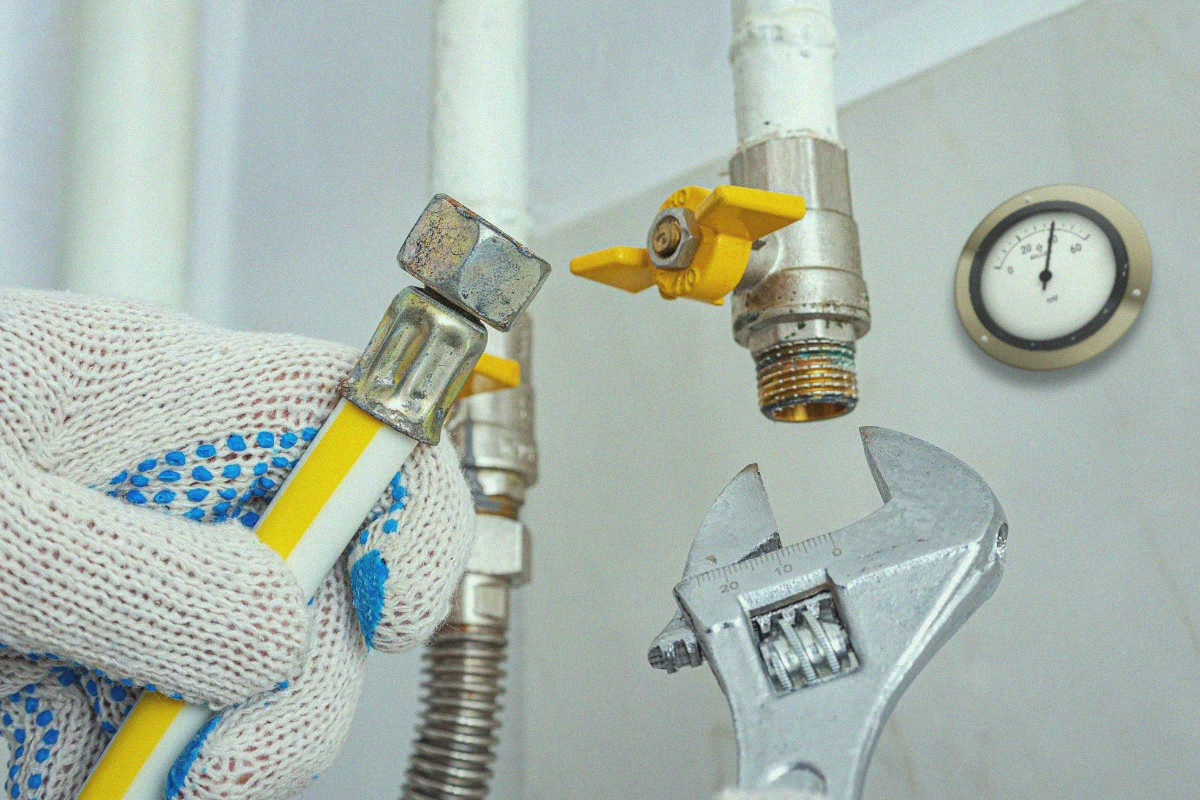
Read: 40,mV
